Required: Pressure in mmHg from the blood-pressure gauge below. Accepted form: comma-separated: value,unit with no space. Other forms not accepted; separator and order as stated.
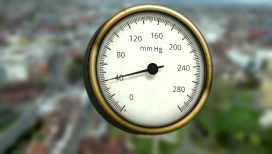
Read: 40,mmHg
